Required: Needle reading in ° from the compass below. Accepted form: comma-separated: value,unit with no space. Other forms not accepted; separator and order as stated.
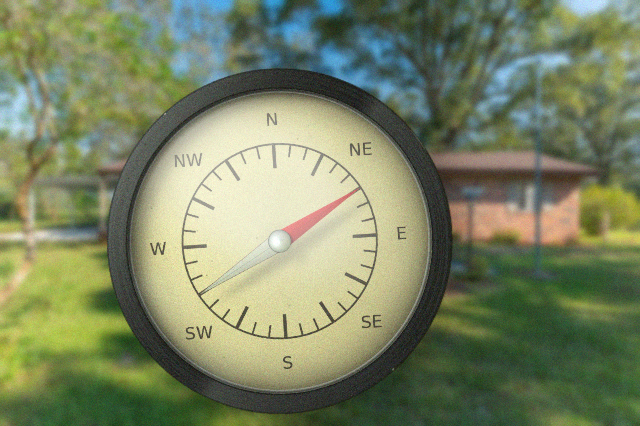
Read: 60,°
